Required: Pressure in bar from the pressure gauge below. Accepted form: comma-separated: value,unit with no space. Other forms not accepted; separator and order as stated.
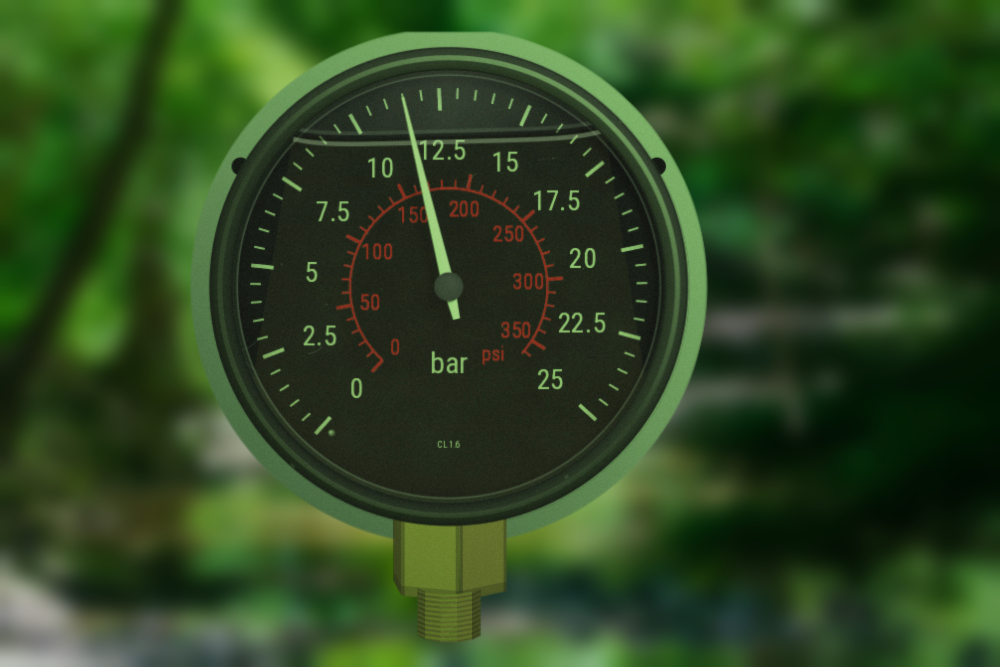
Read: 11.5,bar
